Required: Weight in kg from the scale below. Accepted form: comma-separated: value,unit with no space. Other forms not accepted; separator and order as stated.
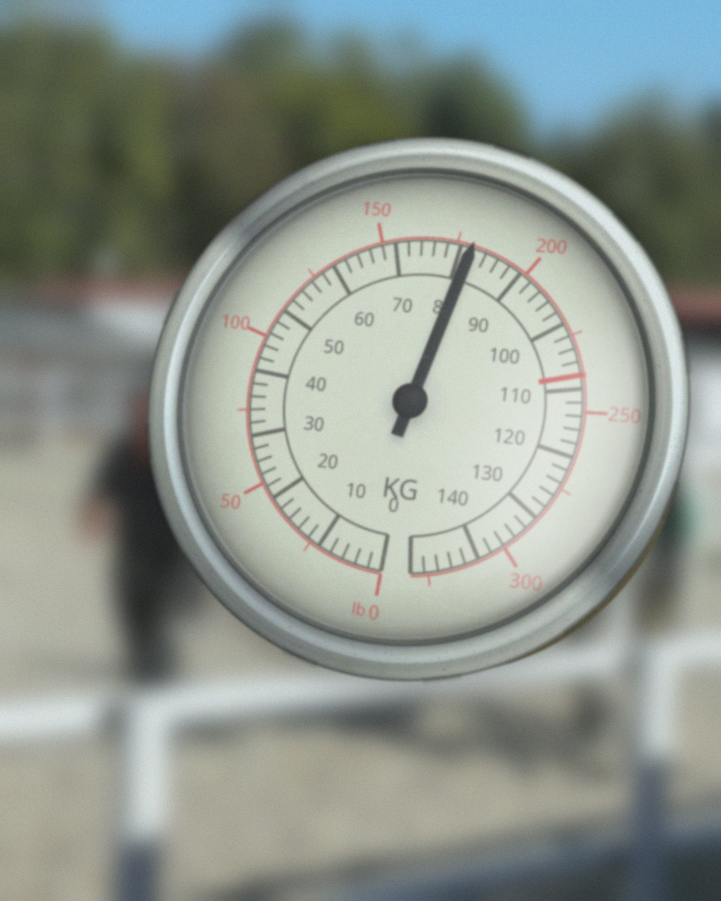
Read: 82,kg
